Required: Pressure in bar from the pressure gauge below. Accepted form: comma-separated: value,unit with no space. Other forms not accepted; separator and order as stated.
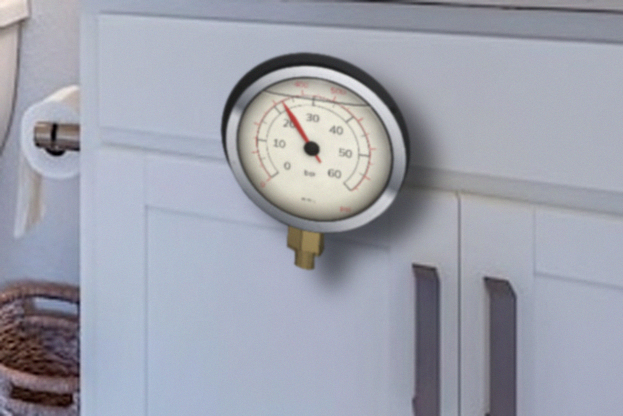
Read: 22.5,bar
